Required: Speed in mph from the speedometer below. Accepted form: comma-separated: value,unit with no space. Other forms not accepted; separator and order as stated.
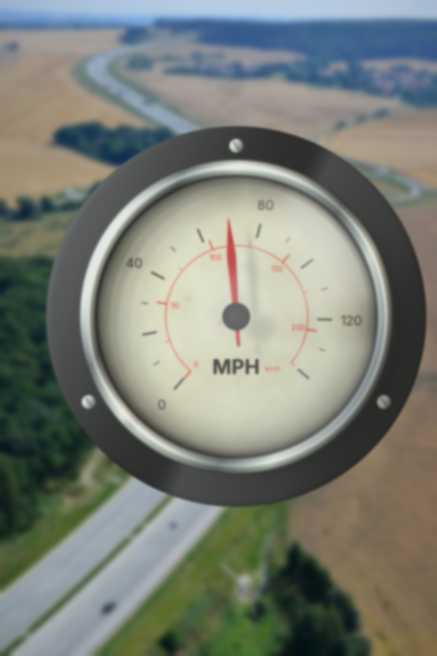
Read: 70,mph
